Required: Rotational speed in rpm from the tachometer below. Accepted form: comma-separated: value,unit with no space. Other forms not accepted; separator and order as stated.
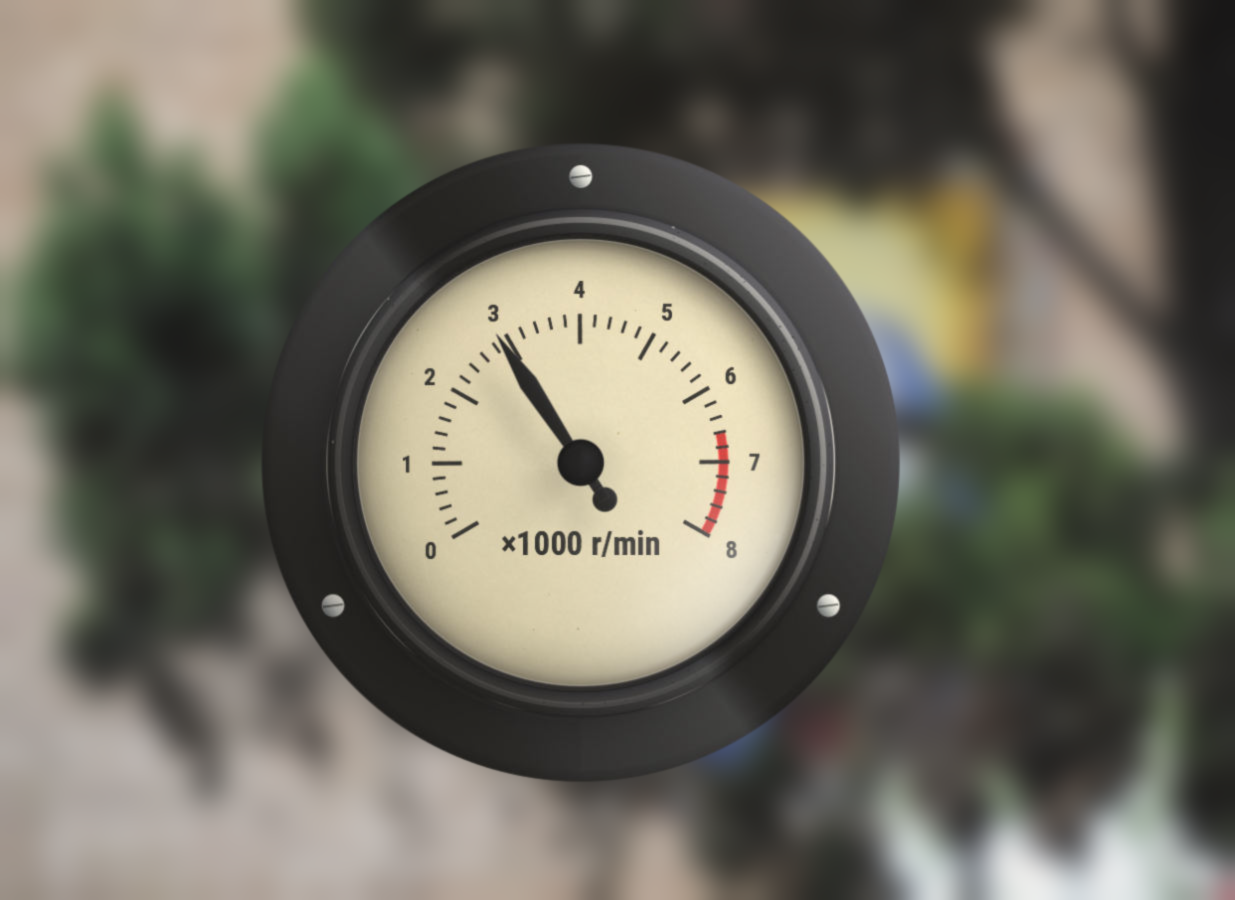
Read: 2900,rpm
